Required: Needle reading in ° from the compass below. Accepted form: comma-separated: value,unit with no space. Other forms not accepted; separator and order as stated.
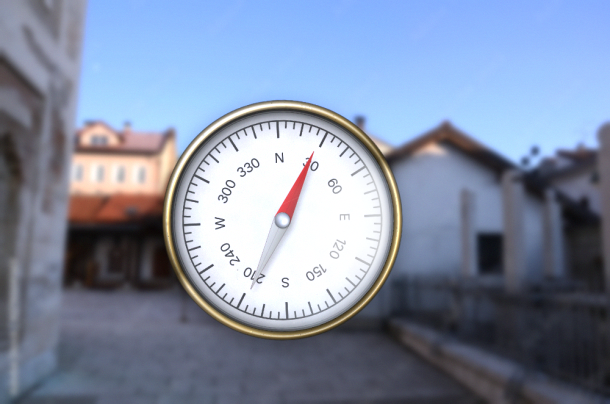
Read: 27.5,°
